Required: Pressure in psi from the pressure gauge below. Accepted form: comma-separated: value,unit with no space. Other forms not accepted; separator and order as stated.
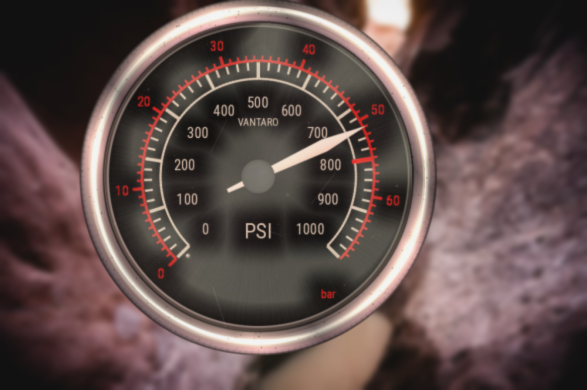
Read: 740,psi
